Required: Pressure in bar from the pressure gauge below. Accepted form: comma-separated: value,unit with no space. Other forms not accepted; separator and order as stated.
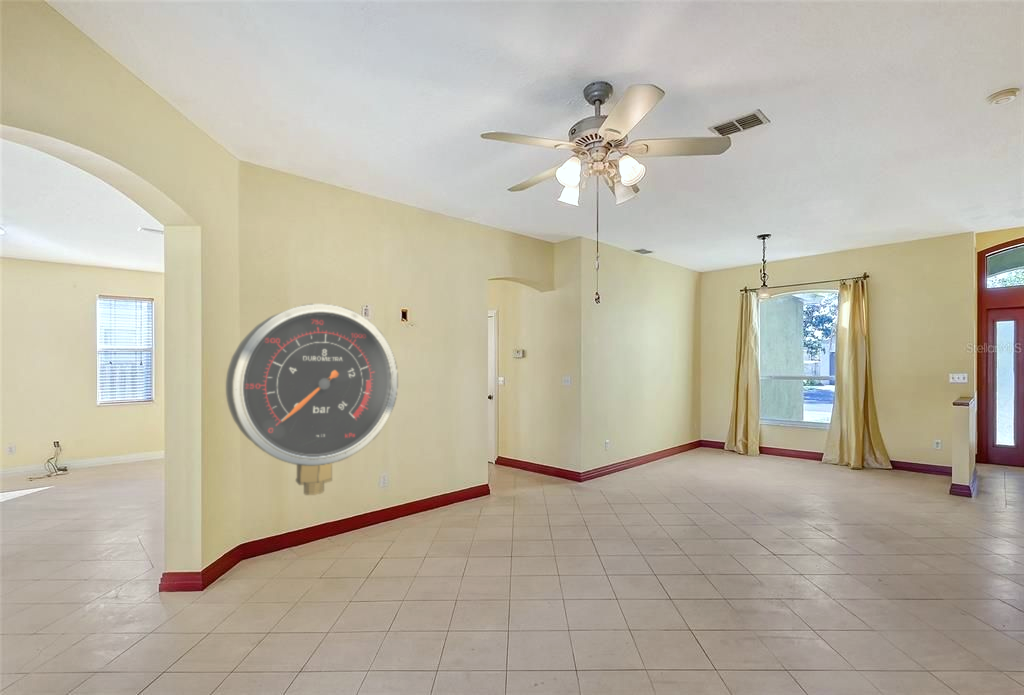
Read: 0,bar
